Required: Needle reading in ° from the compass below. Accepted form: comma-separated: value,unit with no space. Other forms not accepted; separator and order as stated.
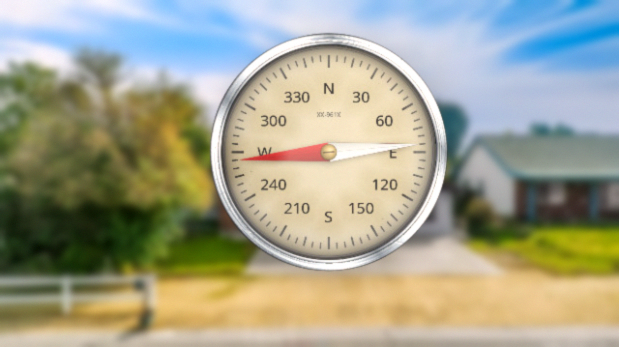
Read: 265,°
